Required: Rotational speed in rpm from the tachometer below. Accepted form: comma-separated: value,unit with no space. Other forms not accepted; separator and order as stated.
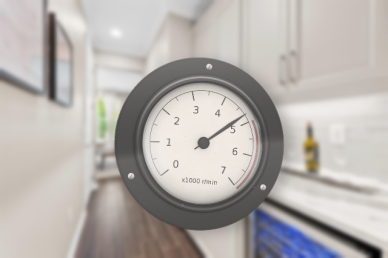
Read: 4750,rpm
